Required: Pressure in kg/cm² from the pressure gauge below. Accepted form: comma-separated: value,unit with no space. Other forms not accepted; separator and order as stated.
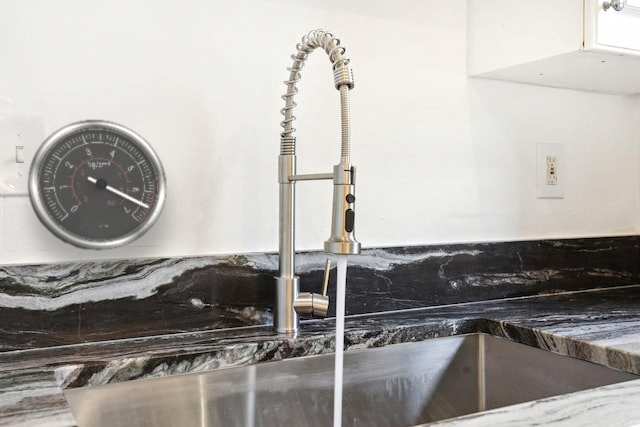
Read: 6.5,kg/cm²
